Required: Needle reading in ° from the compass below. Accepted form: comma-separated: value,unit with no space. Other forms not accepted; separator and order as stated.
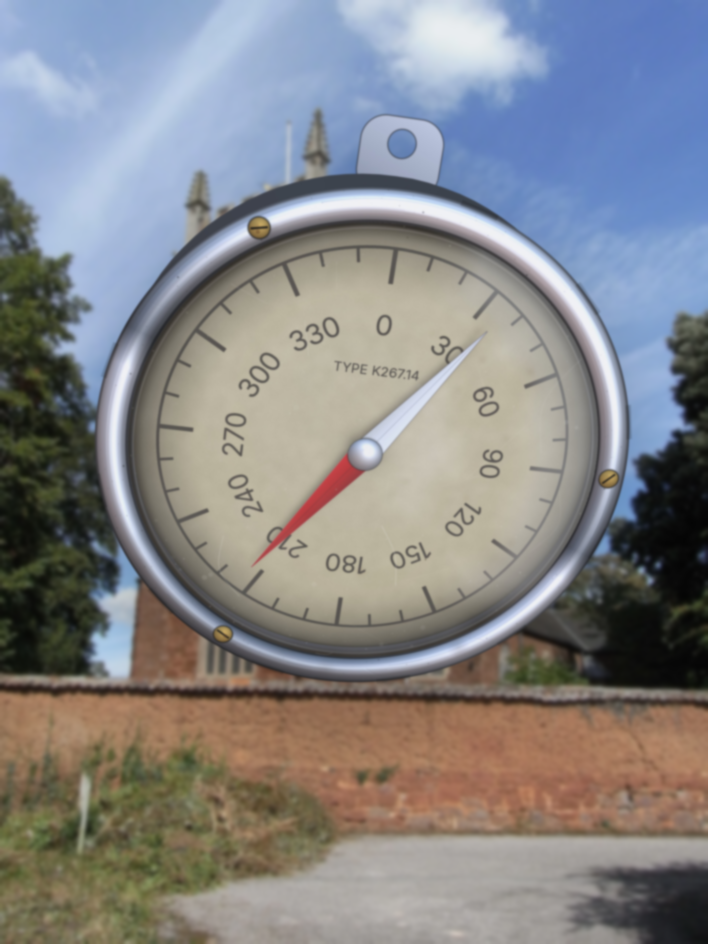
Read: 215,°
